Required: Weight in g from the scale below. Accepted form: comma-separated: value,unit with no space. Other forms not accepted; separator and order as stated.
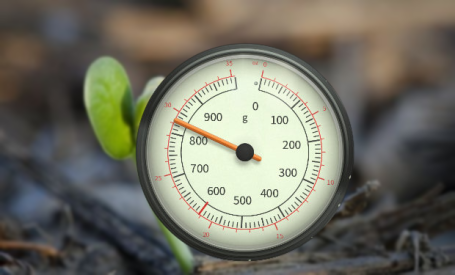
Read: 830,g
